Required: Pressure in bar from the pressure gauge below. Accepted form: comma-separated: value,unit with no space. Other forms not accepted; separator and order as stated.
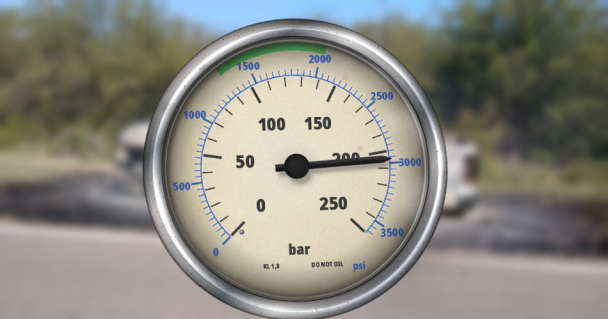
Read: 205,bar
